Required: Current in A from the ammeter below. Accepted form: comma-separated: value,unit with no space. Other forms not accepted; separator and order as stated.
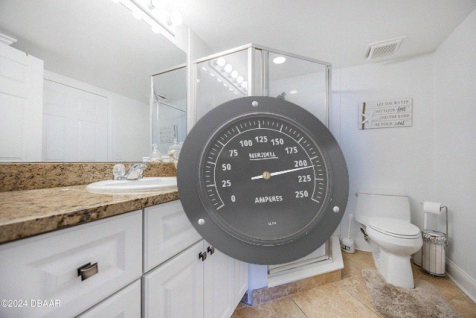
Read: 210,A
